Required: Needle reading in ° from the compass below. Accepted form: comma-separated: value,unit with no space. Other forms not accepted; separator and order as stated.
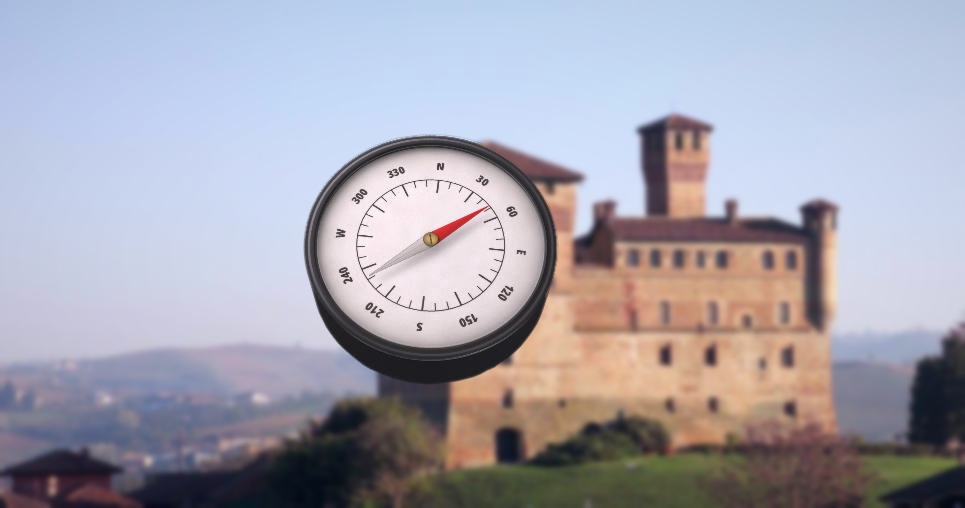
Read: 50,°
